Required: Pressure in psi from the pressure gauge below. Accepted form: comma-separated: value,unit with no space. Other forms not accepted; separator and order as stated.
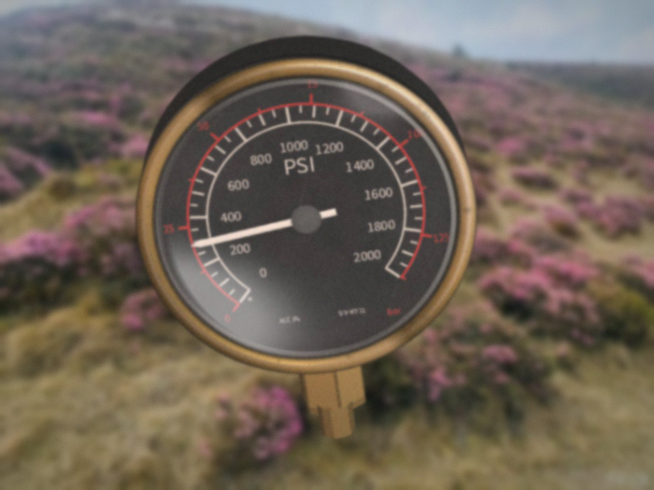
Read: 300,psi
